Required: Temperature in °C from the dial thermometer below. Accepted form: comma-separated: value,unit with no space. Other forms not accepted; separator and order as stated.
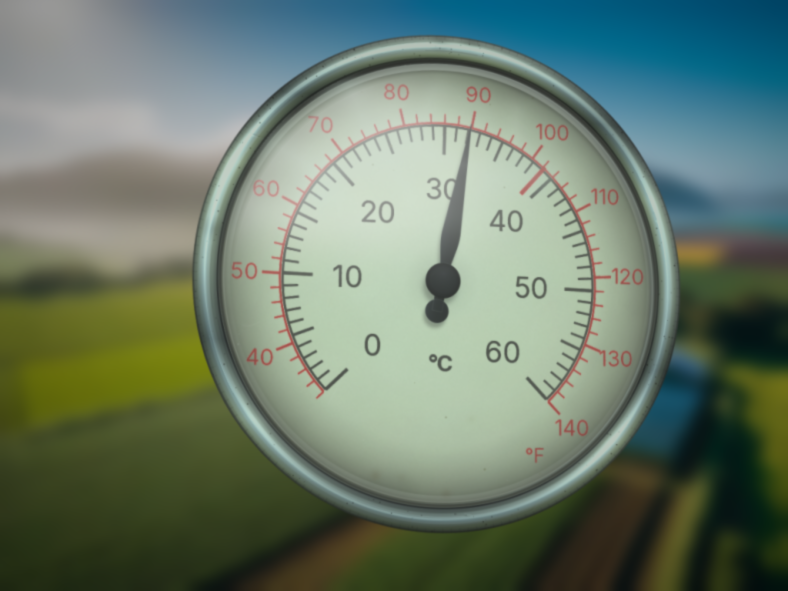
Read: 32,°C
